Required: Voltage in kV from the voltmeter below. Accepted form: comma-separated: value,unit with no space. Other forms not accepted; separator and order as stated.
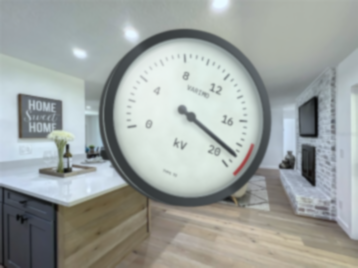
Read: 19,kV
